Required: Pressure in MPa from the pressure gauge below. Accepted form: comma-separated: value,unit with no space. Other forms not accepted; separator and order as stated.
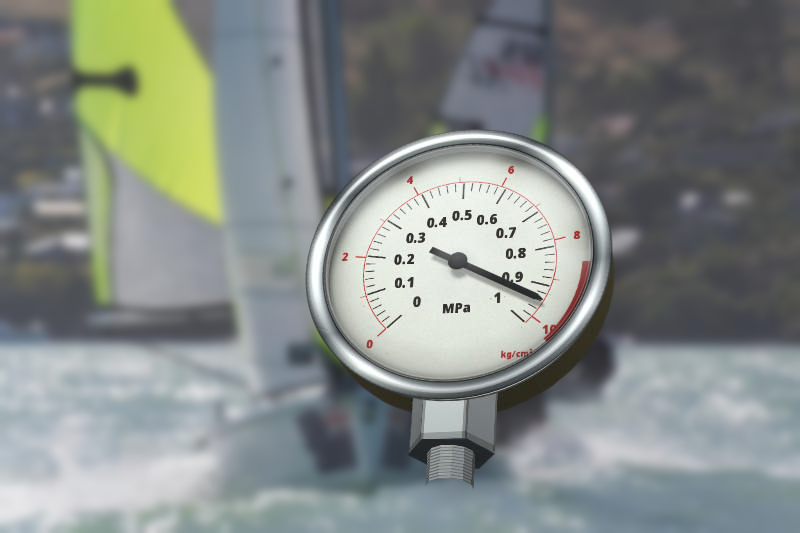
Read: 0.94,MPa
